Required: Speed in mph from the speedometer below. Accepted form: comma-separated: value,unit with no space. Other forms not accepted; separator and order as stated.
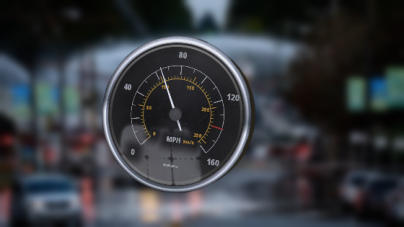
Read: 65,mph
